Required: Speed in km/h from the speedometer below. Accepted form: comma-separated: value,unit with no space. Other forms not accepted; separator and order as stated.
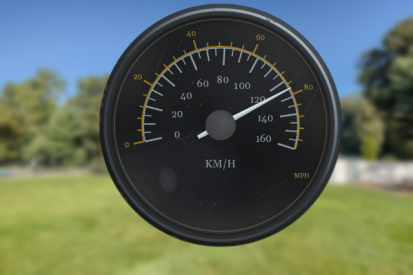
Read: 125,km/h
